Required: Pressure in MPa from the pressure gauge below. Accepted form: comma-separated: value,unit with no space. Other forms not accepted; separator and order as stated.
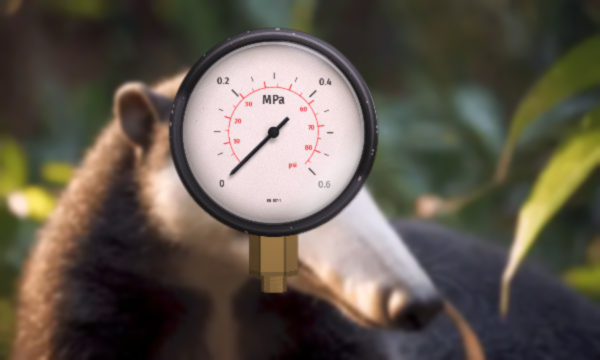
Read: 0,MPa
